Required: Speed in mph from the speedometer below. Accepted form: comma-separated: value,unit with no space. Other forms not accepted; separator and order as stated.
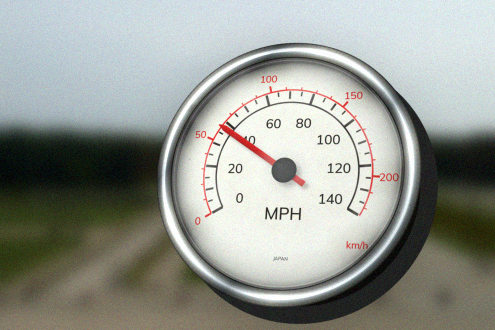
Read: 37.5,mph
